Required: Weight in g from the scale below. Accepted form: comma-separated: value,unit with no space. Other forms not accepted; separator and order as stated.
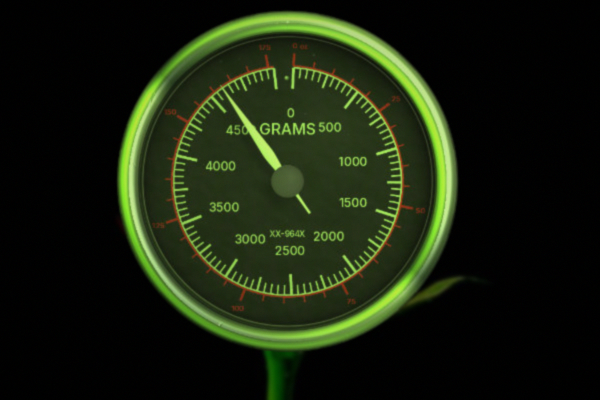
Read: 4600,g
